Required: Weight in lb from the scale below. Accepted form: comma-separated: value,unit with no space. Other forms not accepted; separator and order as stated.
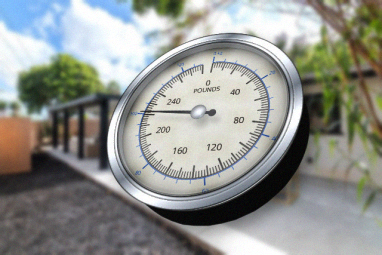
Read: 220,lb
